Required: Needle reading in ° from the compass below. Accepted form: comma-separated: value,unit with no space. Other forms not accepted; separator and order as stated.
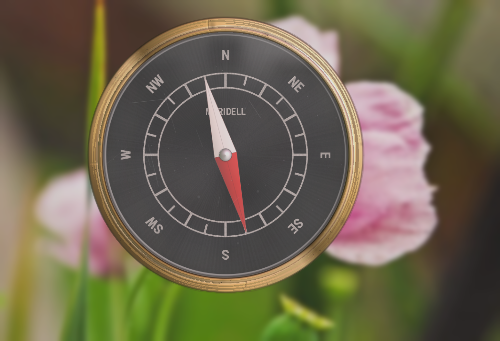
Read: 165,°
